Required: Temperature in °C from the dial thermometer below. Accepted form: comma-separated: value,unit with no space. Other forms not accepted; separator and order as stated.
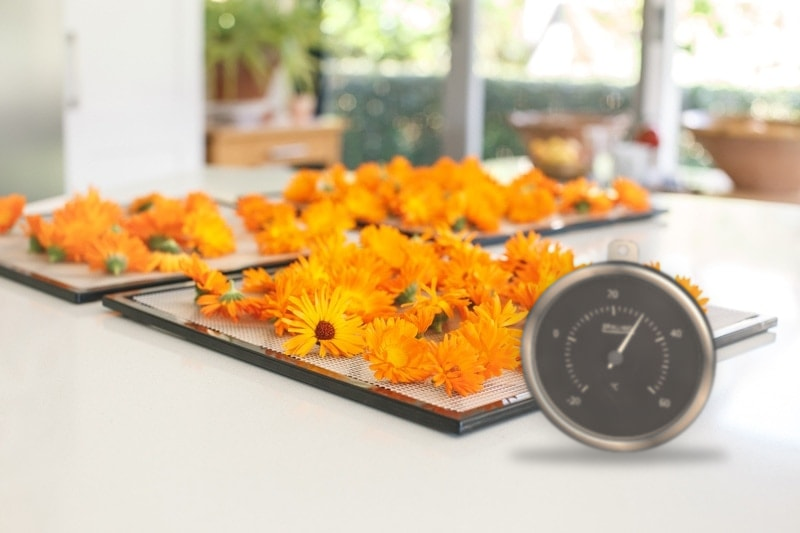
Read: 30,°C
